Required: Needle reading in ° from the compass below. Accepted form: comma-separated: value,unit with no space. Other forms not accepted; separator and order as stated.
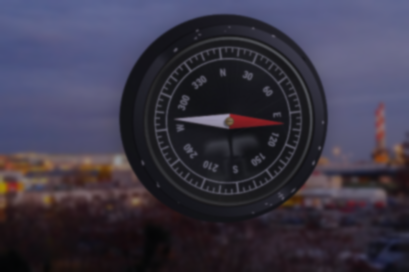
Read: 100,°
